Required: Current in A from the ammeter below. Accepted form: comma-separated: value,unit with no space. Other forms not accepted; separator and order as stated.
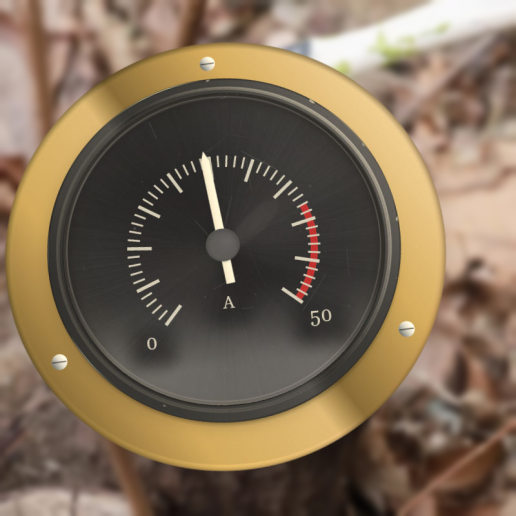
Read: 24.5,A
